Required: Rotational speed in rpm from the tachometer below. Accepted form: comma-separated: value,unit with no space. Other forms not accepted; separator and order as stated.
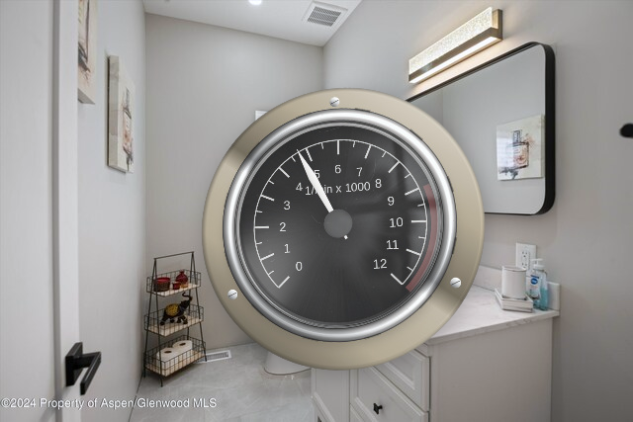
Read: 4750,rpm
